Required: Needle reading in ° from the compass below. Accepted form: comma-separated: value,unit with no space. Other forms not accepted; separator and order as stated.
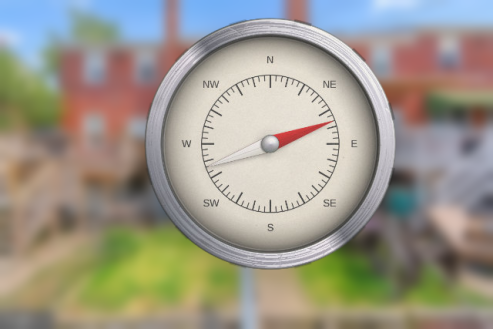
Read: 70,°
